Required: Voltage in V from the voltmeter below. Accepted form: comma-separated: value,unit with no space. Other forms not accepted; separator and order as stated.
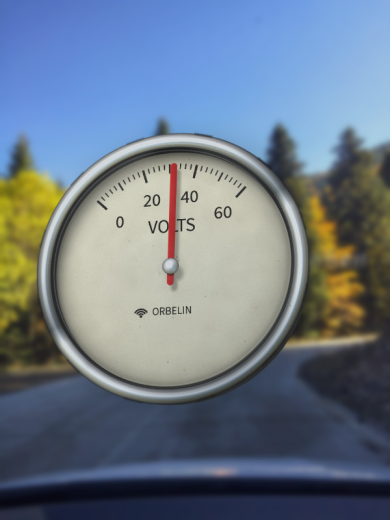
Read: 32,V
